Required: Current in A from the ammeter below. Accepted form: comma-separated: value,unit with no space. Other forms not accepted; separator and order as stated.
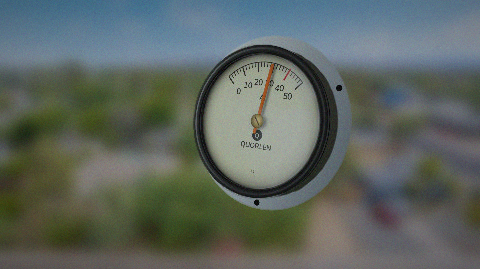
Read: 30,A
